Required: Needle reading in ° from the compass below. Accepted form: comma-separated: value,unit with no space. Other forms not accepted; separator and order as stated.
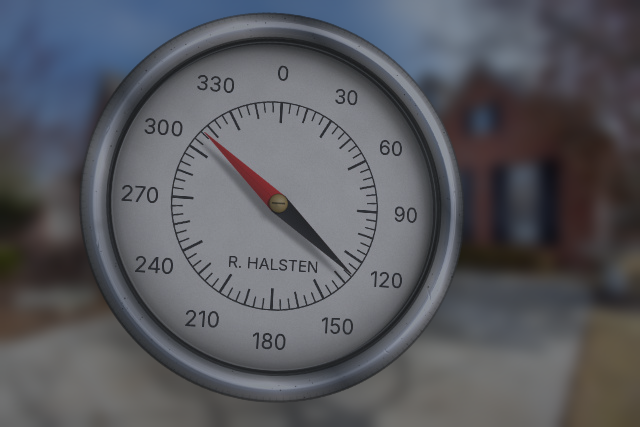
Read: 310,°
